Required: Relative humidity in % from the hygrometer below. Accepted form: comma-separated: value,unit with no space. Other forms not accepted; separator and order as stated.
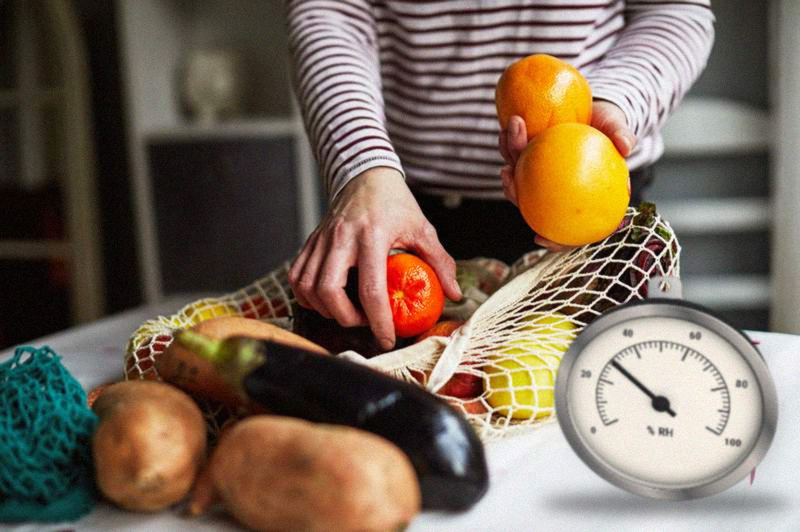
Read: 30,%
